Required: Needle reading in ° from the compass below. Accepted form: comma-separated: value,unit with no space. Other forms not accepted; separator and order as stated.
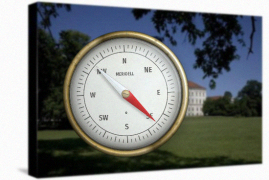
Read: 135,°
